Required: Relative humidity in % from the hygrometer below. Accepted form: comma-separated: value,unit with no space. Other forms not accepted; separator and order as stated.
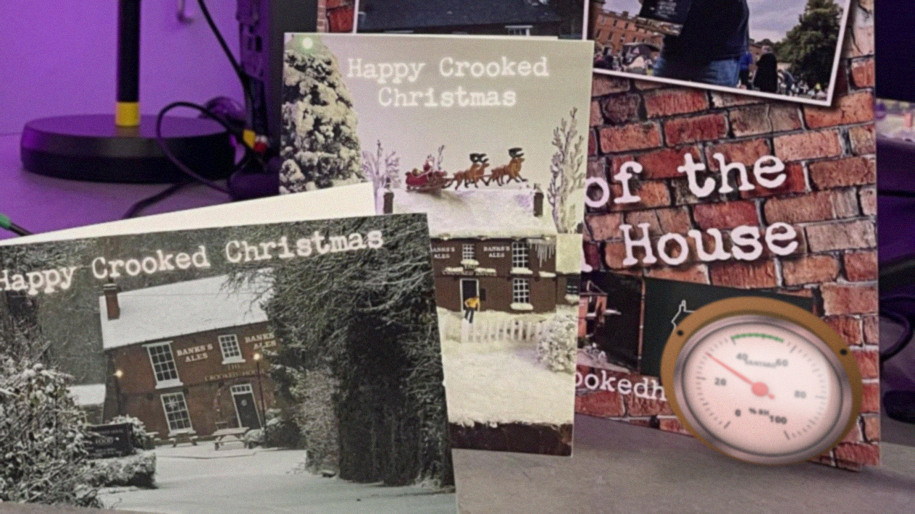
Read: 30,%
